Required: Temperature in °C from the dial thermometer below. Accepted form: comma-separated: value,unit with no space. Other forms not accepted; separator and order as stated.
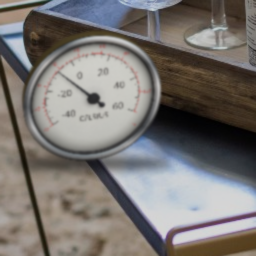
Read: -8,°C
